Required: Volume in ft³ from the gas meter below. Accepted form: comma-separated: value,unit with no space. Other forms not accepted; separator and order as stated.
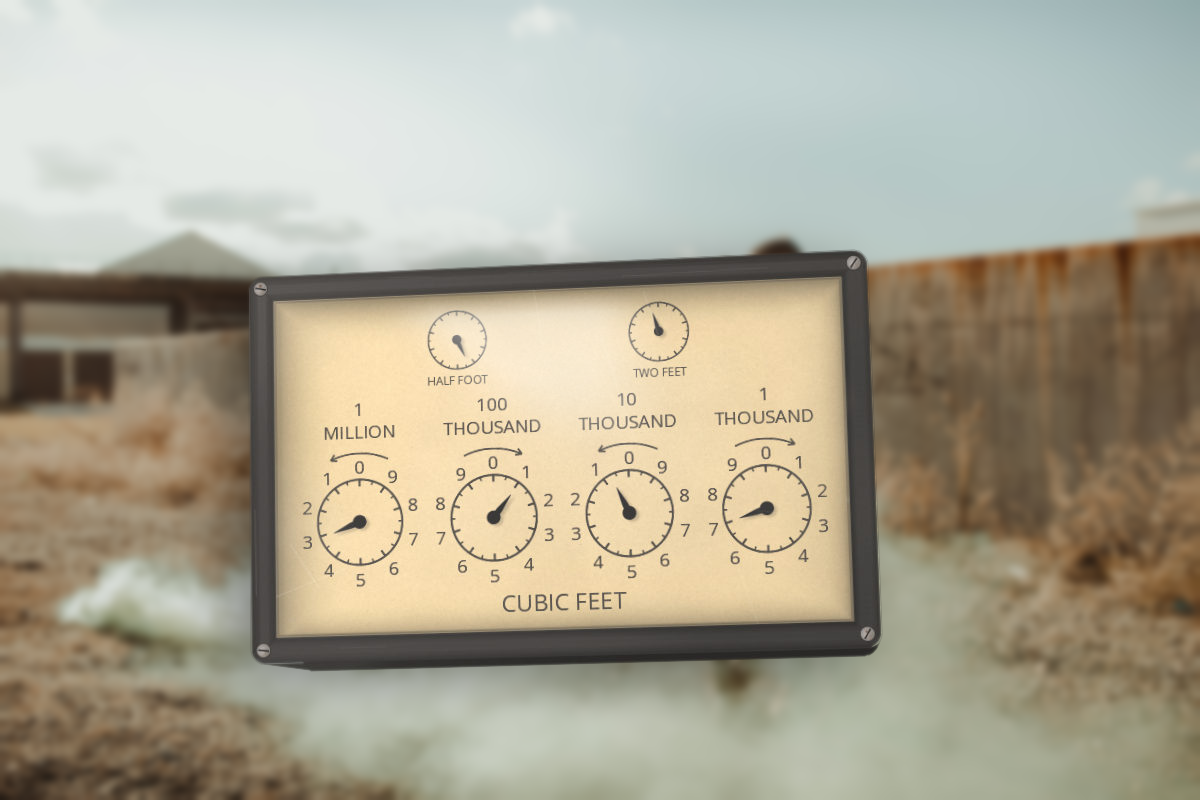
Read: 310700,ft³
